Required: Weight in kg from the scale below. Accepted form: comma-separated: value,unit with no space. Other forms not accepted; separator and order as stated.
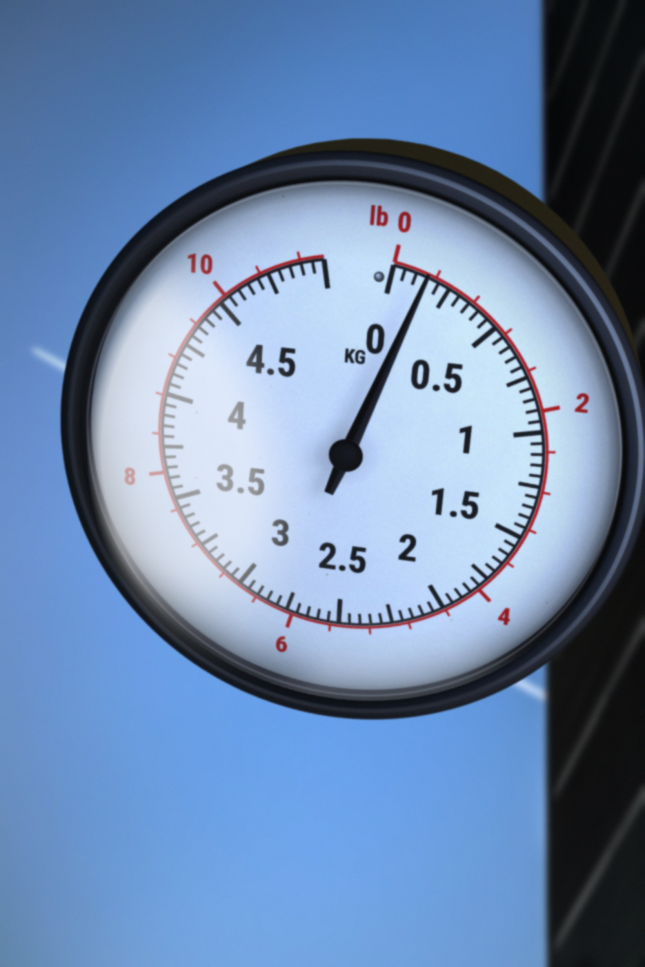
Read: 0.15,kg
